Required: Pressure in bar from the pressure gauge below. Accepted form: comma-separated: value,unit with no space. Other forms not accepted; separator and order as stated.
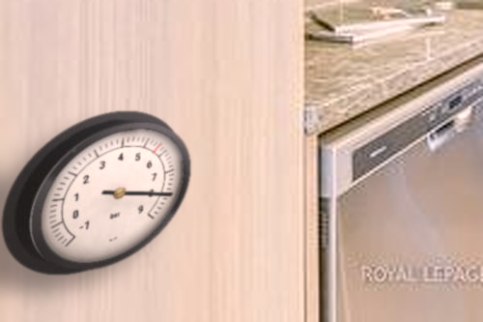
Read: 8,bar
